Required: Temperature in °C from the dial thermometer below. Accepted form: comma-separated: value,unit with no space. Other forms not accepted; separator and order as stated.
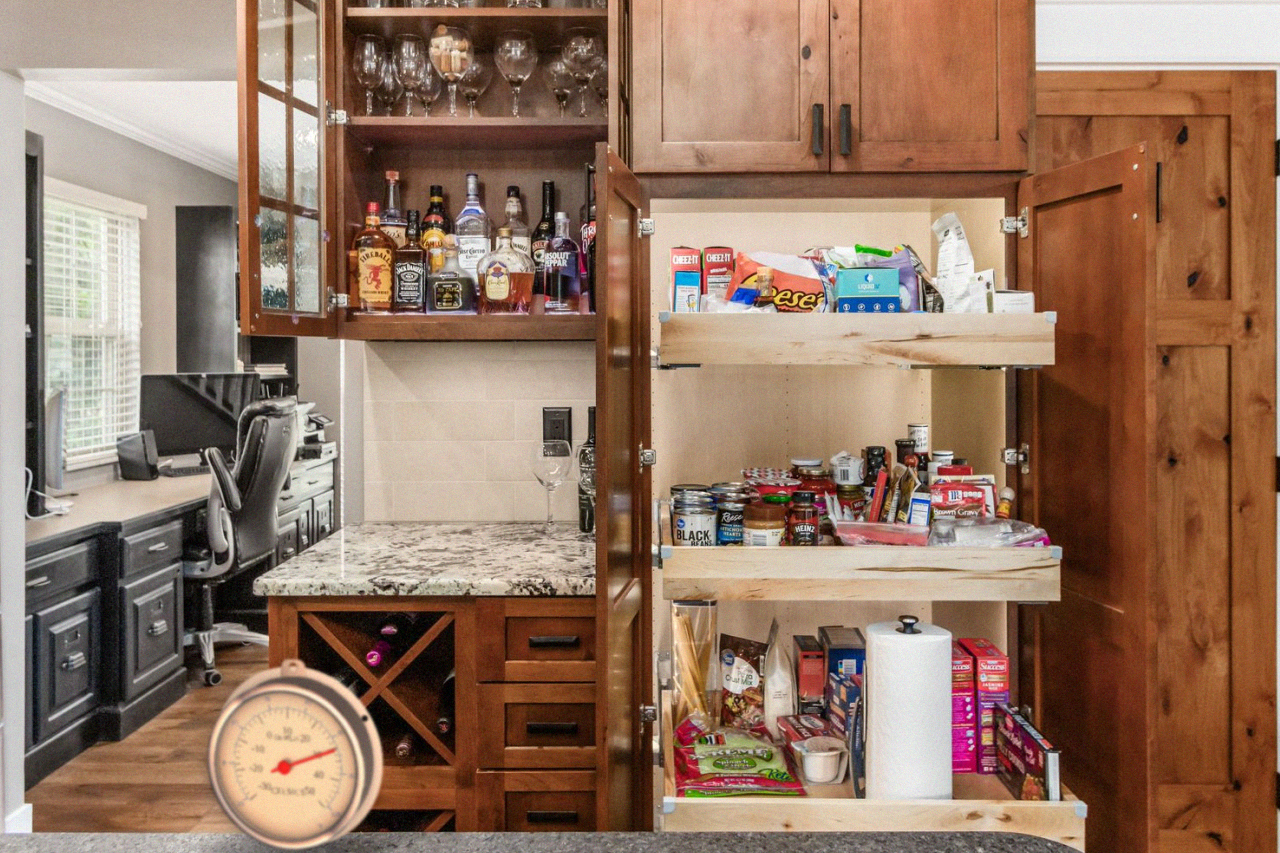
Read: 30,°C
